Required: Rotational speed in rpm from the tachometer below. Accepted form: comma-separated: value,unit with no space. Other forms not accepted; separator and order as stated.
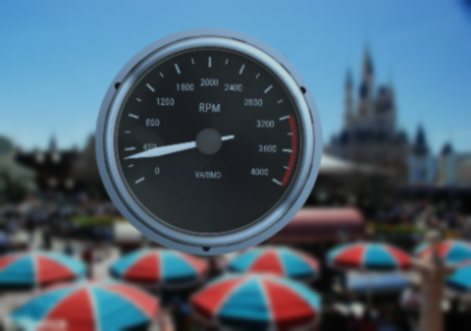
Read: 300,rpm
